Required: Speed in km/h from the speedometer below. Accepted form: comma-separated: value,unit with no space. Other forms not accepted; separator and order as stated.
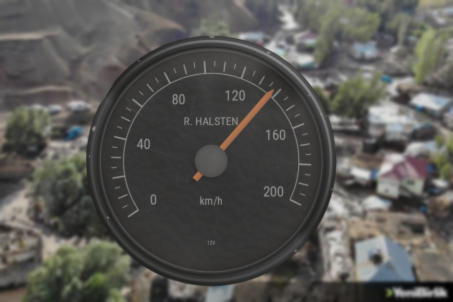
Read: 137.5,km/h
